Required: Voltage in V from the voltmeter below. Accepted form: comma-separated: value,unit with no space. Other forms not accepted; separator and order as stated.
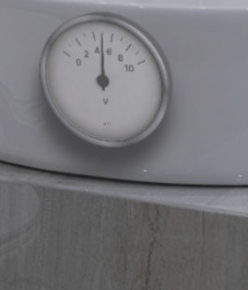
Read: 5,V
